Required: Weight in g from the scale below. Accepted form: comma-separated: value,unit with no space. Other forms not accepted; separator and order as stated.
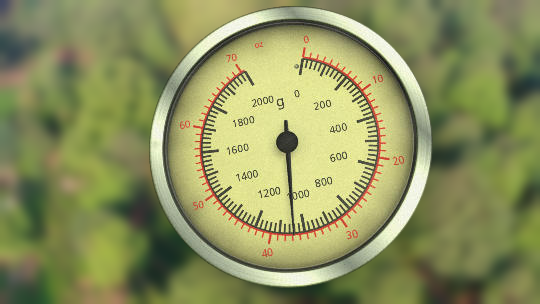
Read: 1040,g
